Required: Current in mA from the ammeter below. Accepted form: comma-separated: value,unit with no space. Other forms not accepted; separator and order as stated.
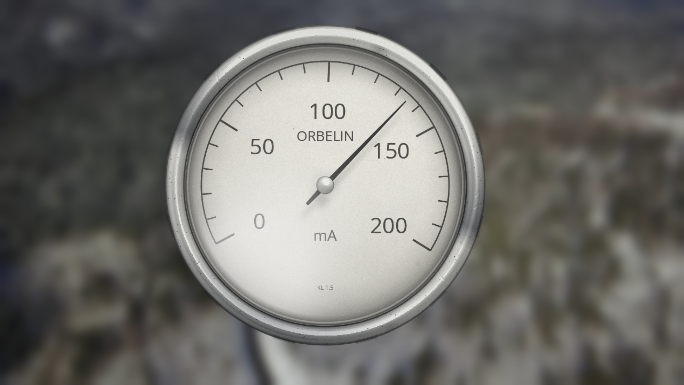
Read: 135,mA
